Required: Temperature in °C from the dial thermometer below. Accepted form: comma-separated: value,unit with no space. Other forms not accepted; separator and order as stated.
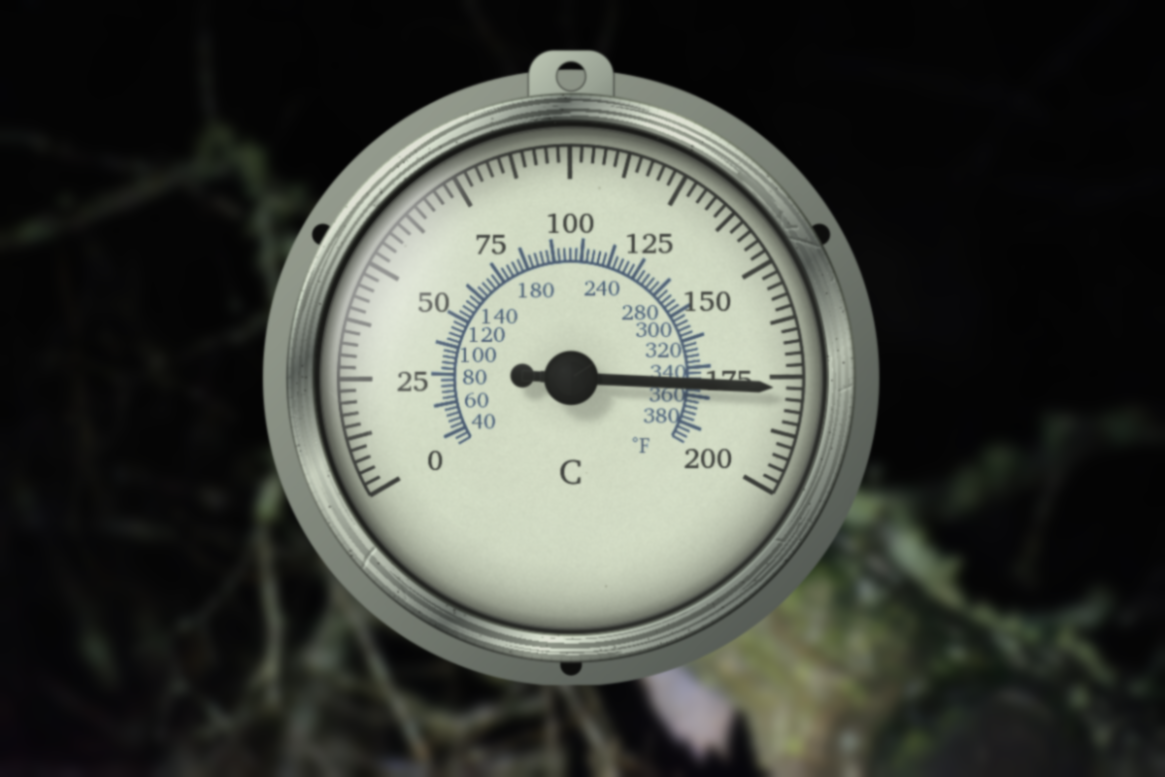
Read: 177.5,°C
